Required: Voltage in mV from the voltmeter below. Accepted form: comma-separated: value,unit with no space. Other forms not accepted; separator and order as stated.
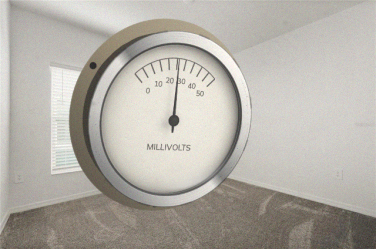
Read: 25,mV
